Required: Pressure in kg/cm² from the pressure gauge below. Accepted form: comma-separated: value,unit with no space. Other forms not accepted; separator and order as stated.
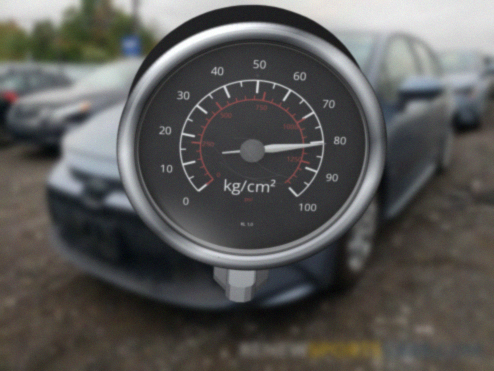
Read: 80,kg/cm²
